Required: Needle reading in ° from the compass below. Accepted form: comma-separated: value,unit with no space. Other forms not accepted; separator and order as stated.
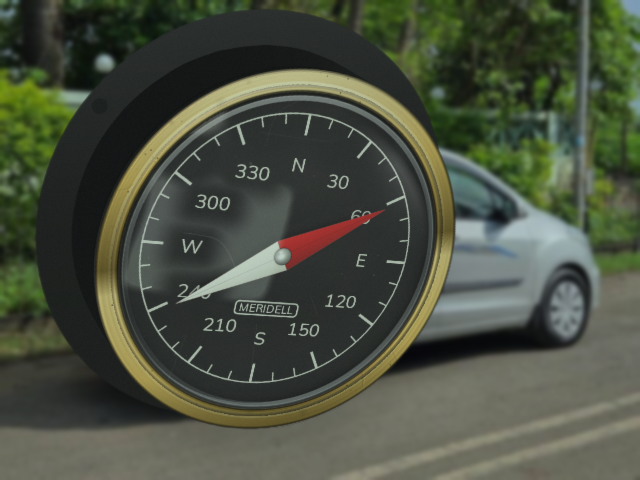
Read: 60,°
